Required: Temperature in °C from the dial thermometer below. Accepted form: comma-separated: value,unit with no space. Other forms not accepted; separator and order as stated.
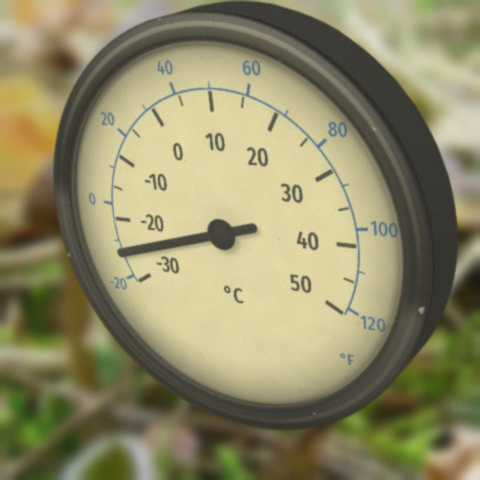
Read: -25,°C
